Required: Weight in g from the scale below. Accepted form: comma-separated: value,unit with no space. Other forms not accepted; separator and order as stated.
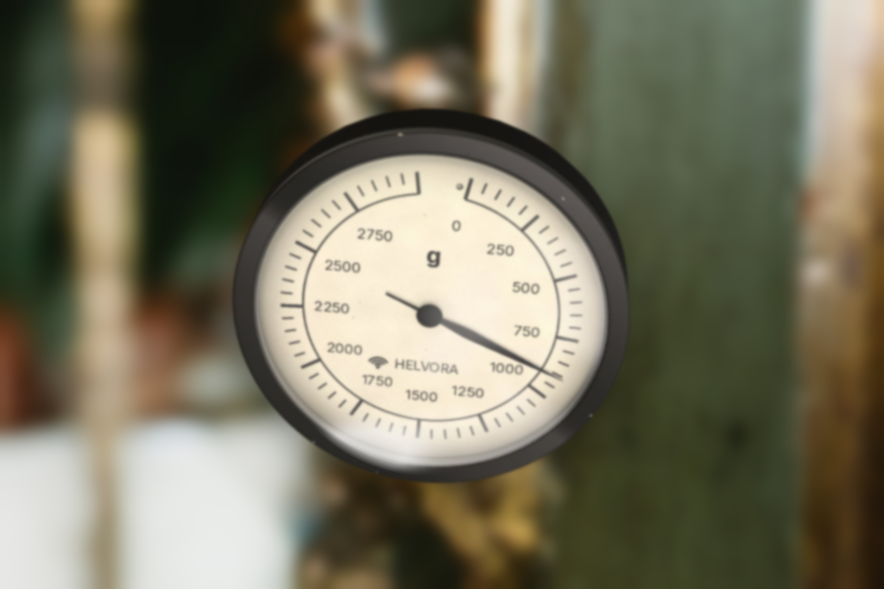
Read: 900,g
